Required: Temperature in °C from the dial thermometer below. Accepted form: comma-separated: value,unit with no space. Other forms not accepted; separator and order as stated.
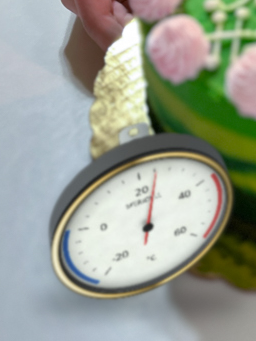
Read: 24,°C
